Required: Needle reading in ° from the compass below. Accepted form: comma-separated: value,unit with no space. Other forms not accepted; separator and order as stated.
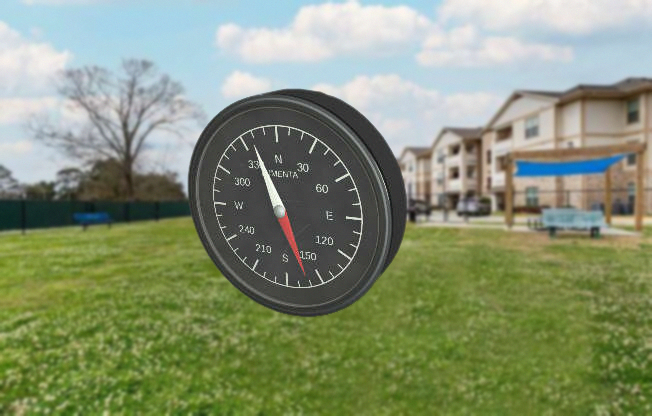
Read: 160,°
